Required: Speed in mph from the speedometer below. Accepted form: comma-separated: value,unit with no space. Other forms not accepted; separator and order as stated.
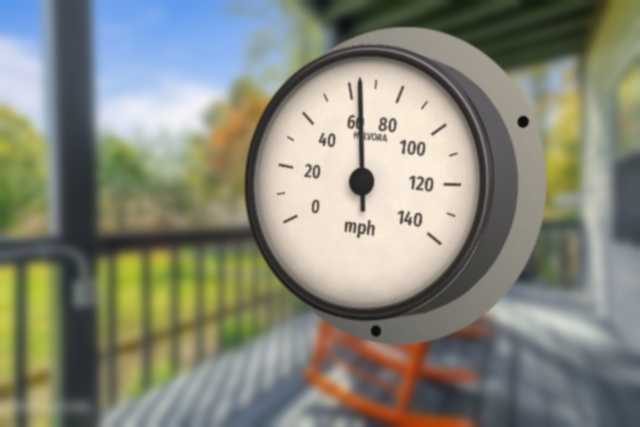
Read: 65,mph
